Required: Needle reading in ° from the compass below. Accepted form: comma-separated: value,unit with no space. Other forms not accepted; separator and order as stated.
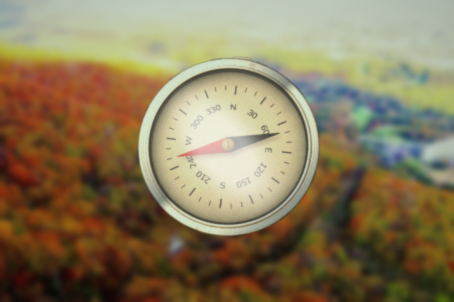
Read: 250,°
